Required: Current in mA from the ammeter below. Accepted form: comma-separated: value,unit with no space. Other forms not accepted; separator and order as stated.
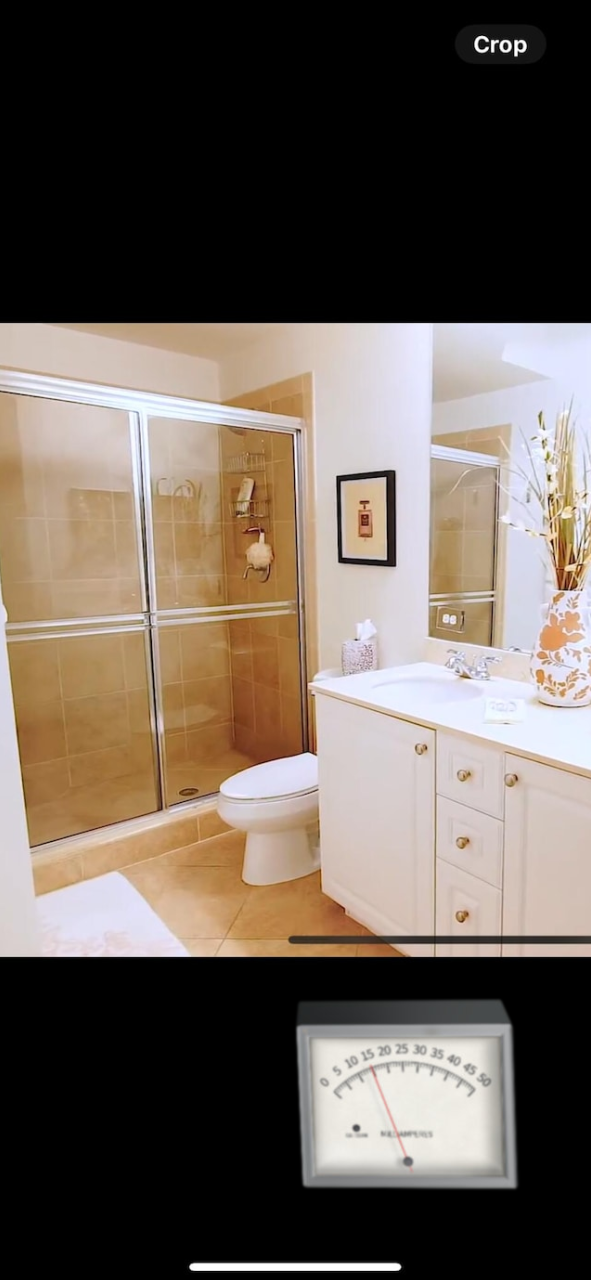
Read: 15,mA
